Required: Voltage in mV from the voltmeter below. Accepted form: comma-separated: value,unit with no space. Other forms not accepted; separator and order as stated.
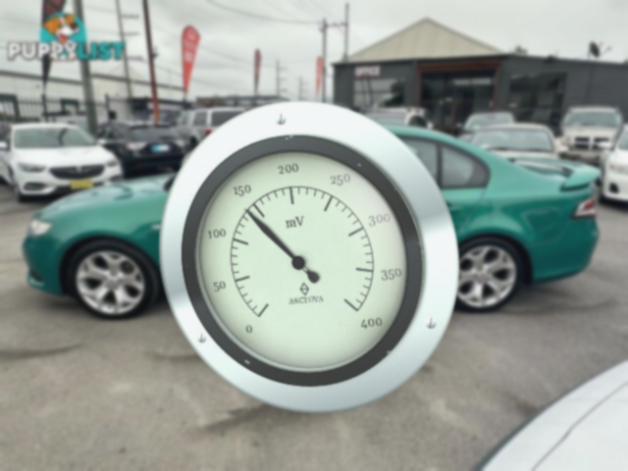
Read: 140,mV
